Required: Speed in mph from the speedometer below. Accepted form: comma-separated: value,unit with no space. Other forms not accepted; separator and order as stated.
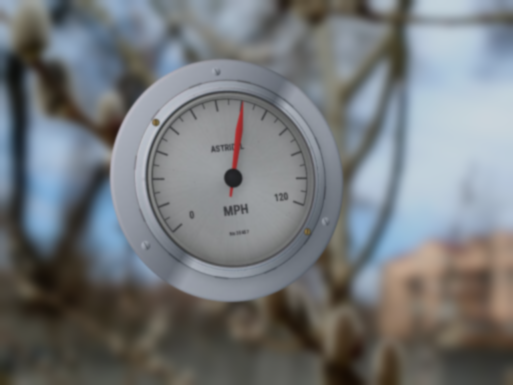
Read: 70,mph
